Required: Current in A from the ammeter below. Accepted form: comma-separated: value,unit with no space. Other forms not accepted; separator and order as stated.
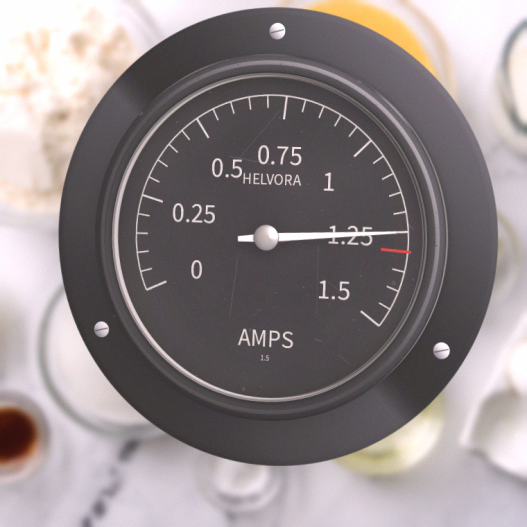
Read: 1.25,A
